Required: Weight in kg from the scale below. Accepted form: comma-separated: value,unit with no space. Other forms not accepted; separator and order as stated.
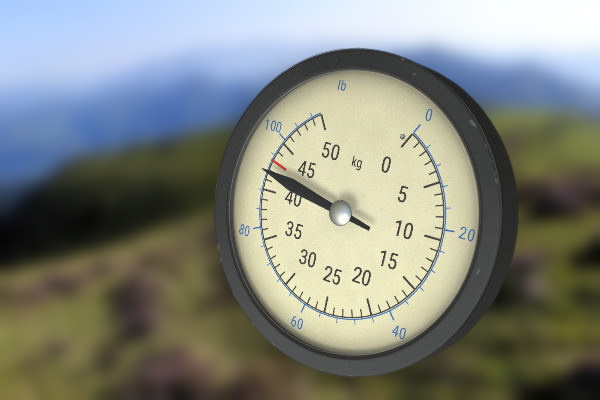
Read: 42,kg
